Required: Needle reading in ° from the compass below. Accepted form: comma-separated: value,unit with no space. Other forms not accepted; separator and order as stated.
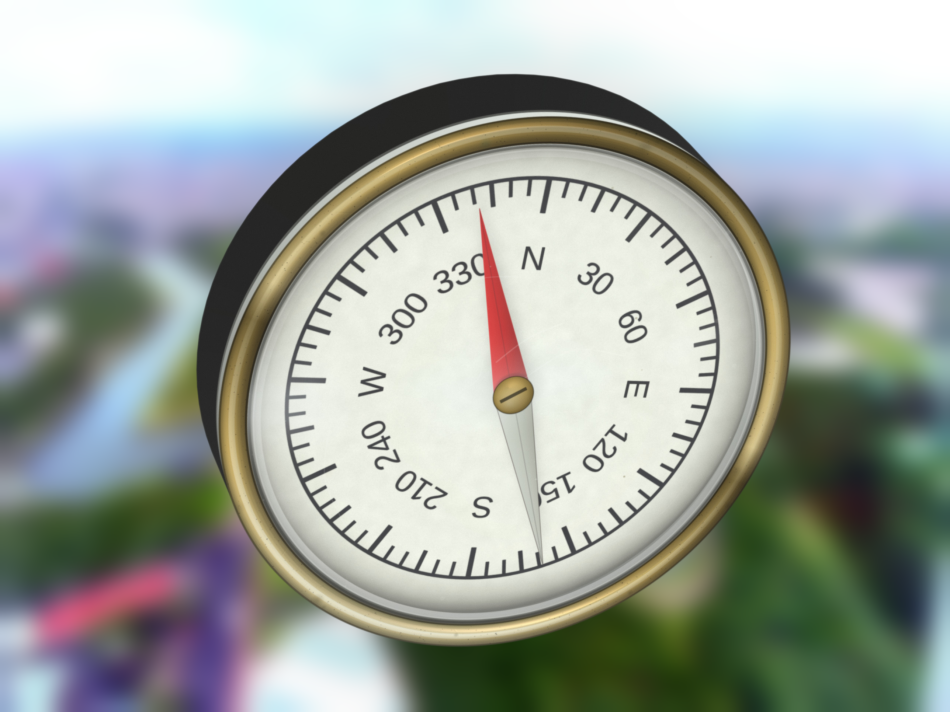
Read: 340,°
